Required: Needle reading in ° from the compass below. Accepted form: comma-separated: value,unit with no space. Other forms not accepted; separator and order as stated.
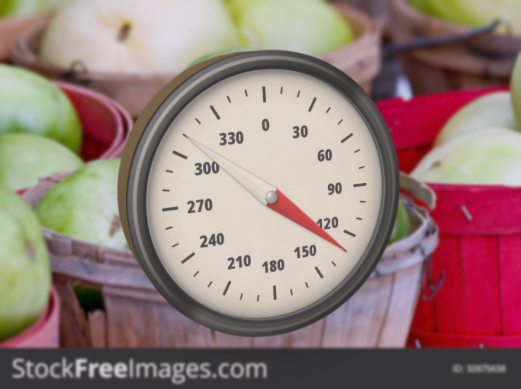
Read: 130,°
